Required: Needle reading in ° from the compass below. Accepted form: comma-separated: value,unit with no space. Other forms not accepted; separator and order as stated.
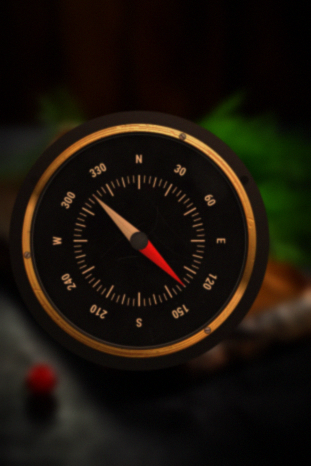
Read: 135,°
